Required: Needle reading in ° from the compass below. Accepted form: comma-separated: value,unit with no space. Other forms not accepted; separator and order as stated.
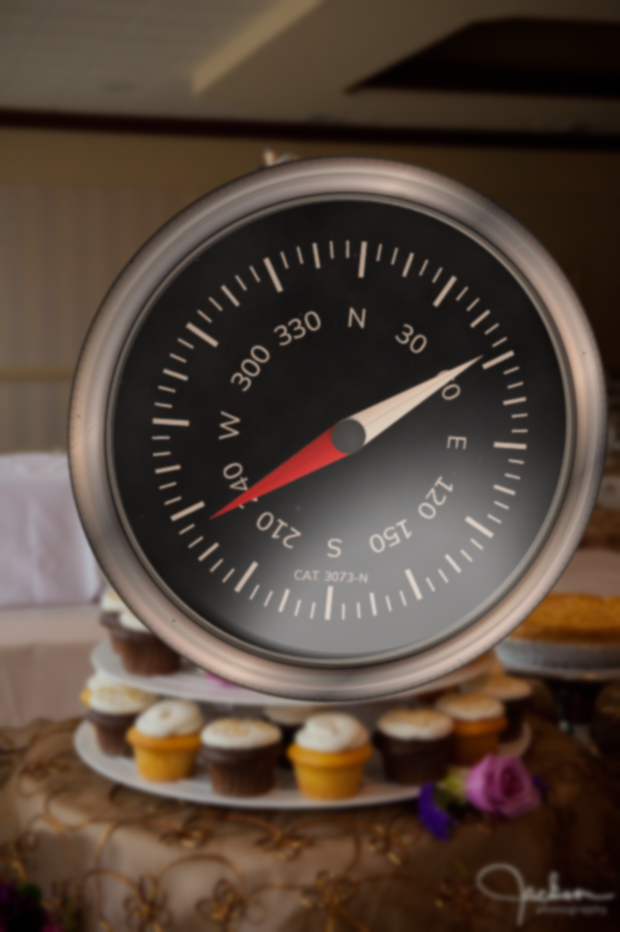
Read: 235,°
